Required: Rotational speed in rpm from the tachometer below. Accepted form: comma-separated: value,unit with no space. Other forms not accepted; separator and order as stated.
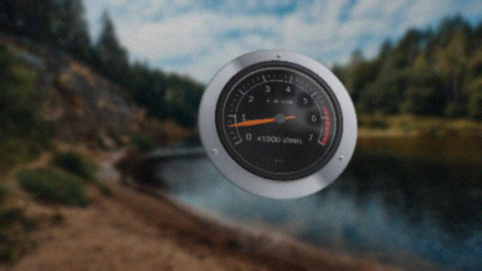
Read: 600,rpm
